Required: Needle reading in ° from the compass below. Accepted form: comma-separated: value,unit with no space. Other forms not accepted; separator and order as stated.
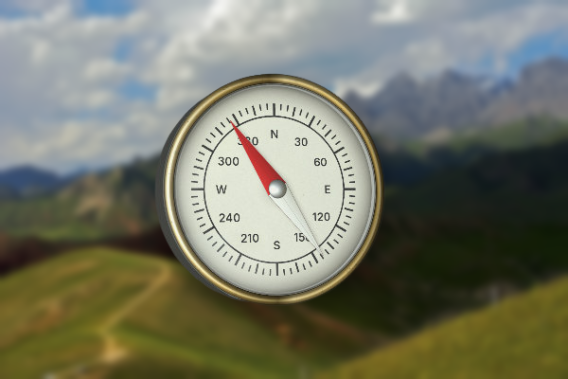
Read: 325,°
